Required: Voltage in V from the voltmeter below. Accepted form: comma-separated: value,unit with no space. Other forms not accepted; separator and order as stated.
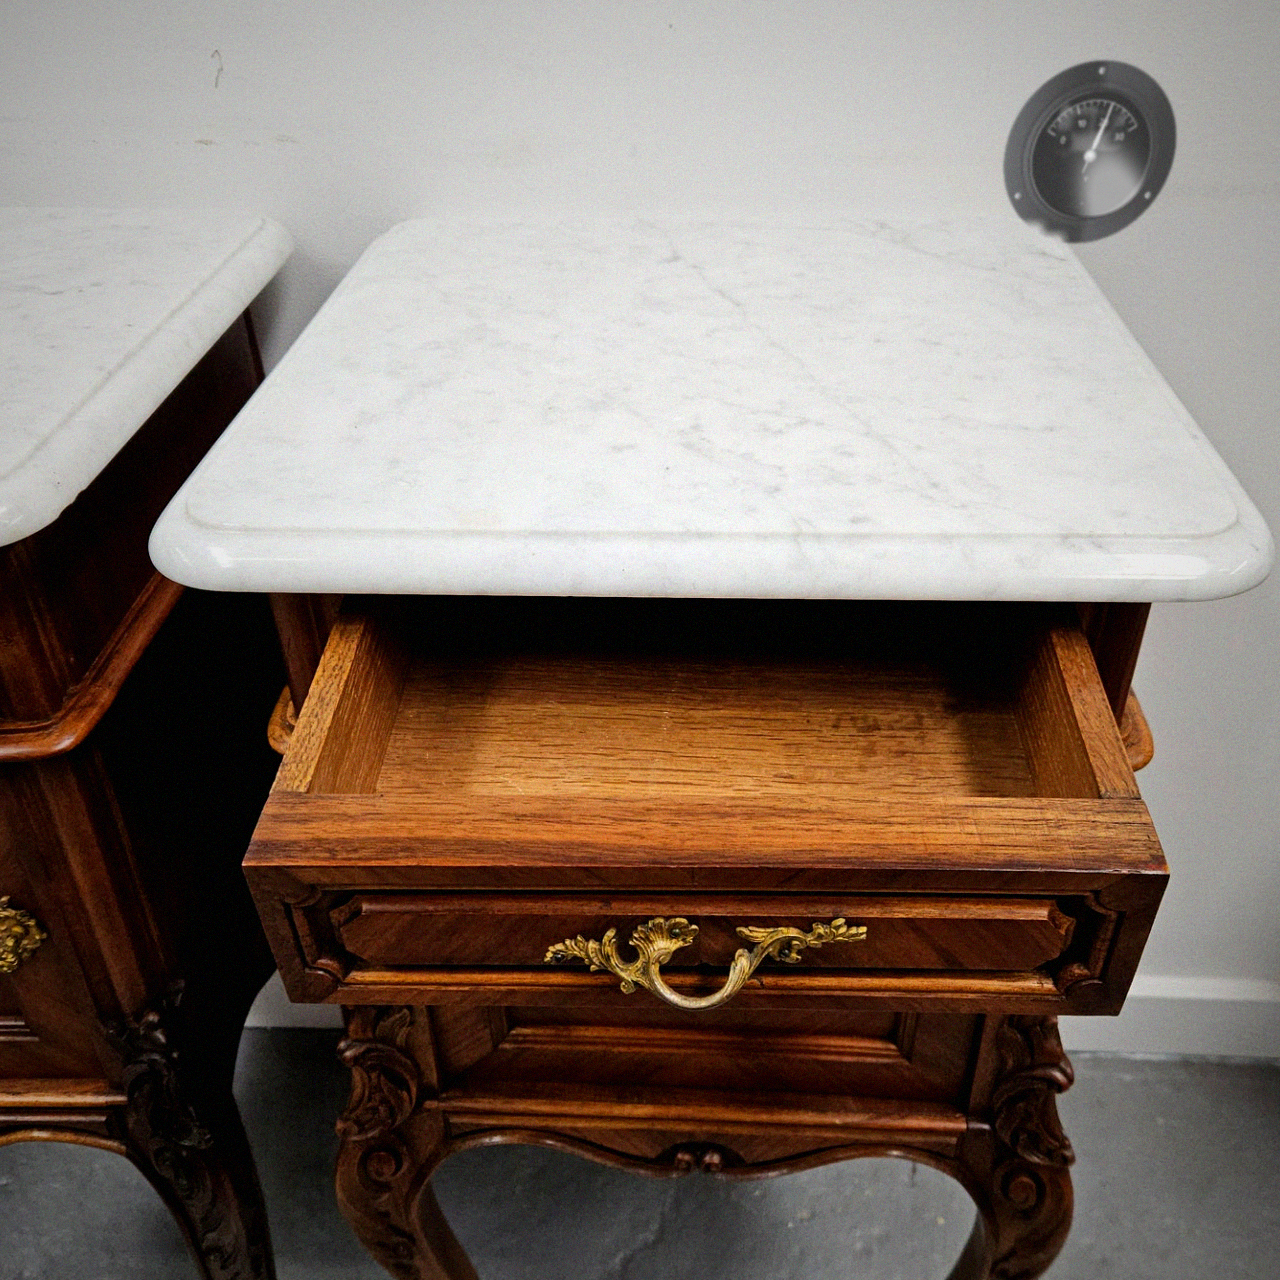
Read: 20,V
